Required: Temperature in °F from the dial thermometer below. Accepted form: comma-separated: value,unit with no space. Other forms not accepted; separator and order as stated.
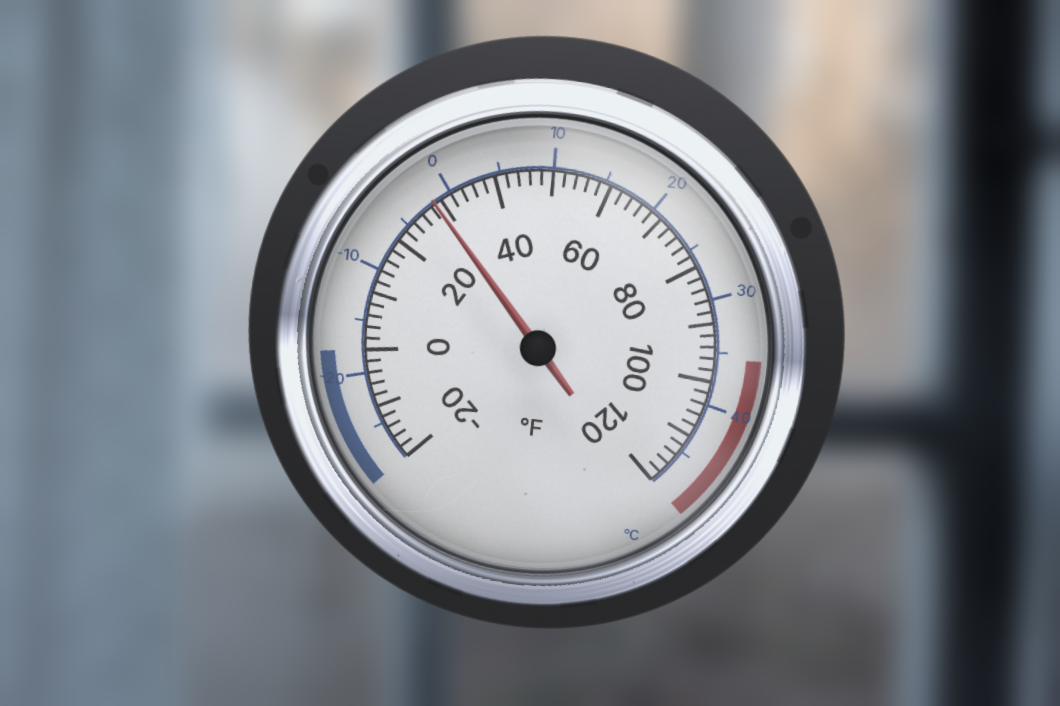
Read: 29,°F
